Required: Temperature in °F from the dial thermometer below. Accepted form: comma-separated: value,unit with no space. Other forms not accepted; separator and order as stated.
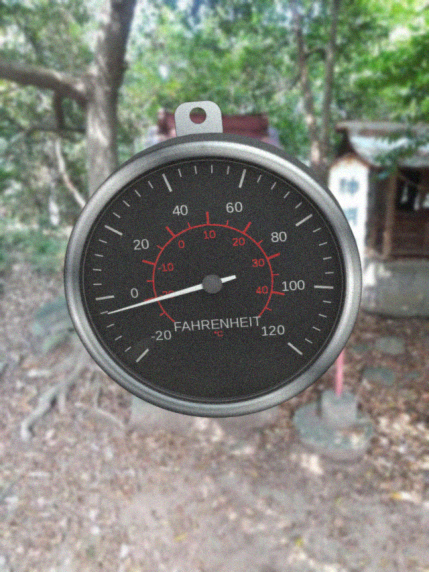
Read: -4,°F
